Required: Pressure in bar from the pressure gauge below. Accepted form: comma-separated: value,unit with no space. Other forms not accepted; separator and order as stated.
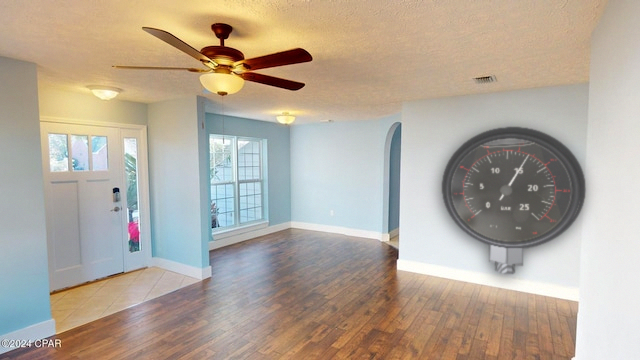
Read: 15,bar
